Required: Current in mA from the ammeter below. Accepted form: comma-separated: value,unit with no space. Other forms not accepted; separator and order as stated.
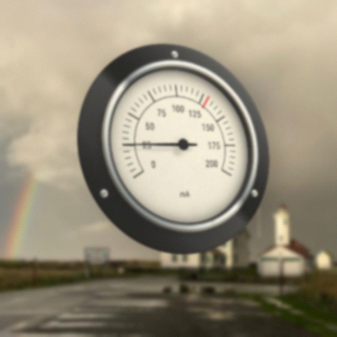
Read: 25,mA
